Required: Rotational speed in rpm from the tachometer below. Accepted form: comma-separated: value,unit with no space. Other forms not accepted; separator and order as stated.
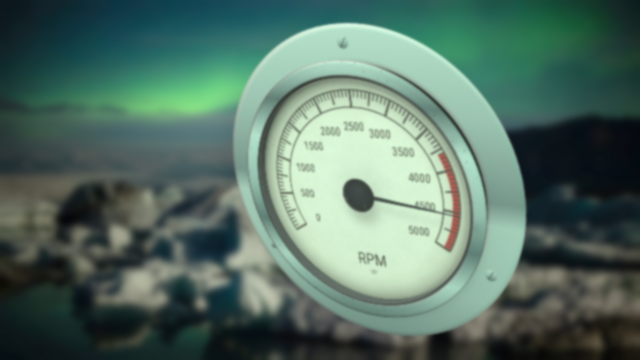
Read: 4500,rpm
